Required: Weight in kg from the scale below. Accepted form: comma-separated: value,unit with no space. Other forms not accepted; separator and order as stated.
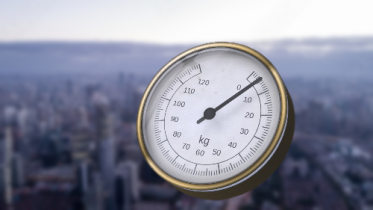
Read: 5,kg
